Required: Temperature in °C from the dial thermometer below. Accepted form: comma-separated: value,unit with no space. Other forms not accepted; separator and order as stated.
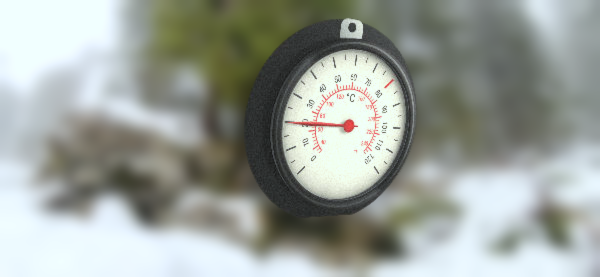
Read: 20,°C
